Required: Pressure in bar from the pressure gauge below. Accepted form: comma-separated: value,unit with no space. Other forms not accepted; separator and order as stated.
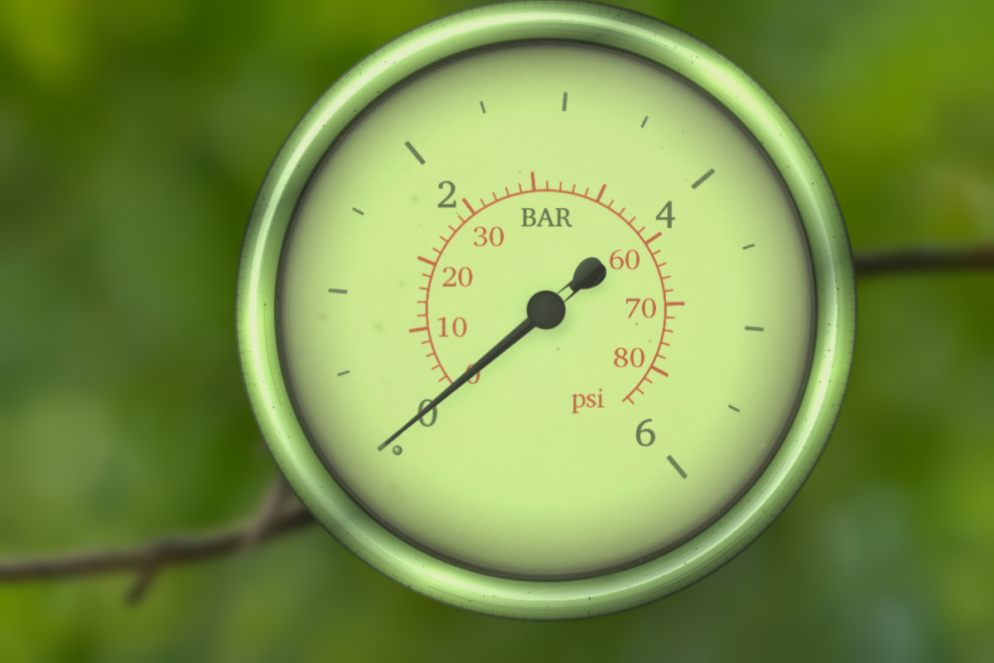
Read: 0,bar
